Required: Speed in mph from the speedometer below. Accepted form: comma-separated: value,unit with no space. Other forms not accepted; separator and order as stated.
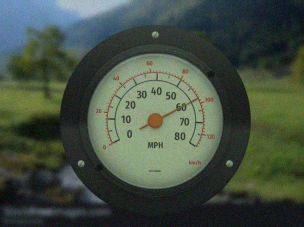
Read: 60,mph
